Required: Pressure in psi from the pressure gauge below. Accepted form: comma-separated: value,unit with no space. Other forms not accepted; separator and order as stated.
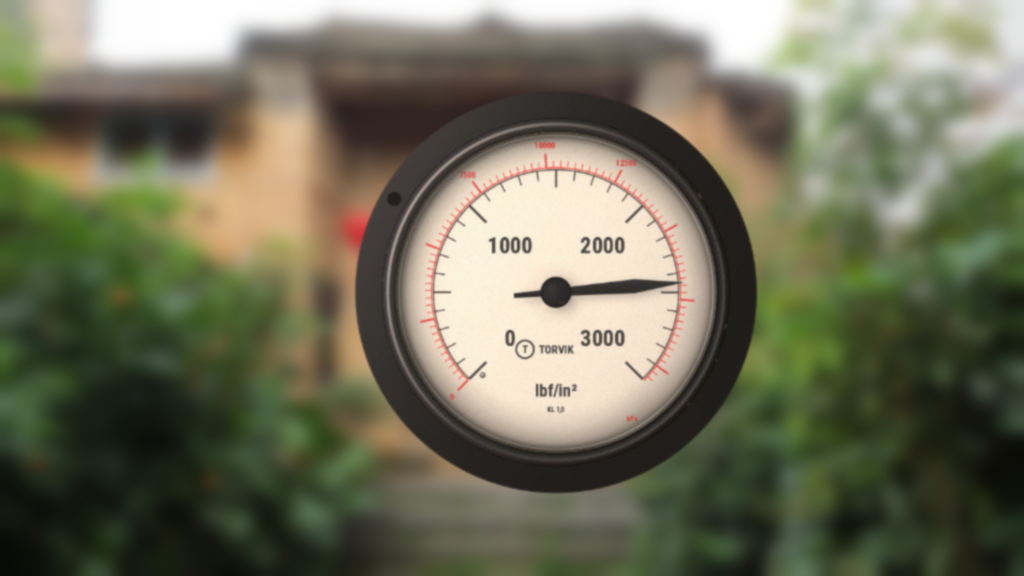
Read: 2450,psi
